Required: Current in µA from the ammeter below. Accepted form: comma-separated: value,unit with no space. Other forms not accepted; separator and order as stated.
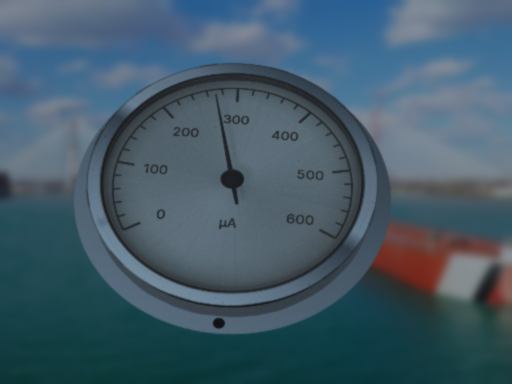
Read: 270,µA
